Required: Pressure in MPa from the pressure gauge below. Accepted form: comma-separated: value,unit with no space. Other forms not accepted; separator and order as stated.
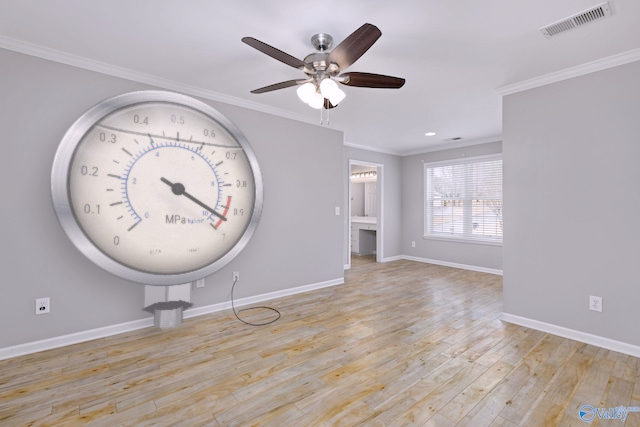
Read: 0.95,MPa
